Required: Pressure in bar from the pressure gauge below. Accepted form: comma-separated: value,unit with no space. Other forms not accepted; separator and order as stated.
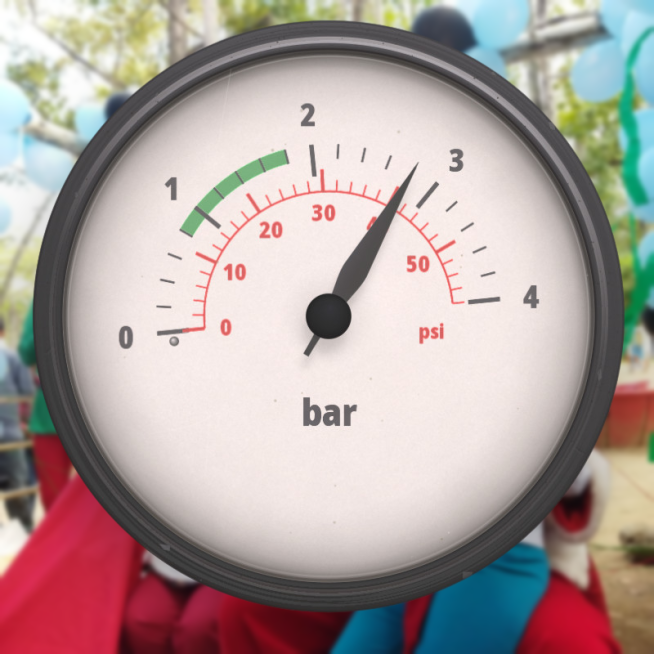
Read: 2.8,bar
